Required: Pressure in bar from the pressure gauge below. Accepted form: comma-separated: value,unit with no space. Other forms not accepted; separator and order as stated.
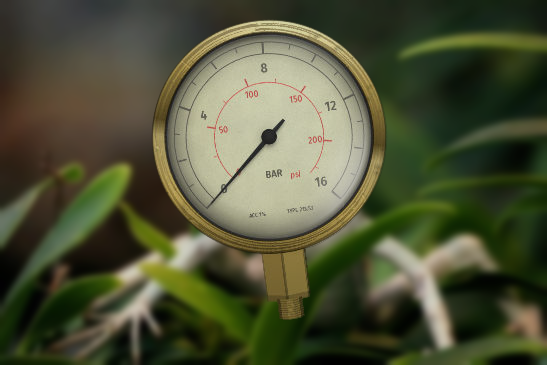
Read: 0,bar
